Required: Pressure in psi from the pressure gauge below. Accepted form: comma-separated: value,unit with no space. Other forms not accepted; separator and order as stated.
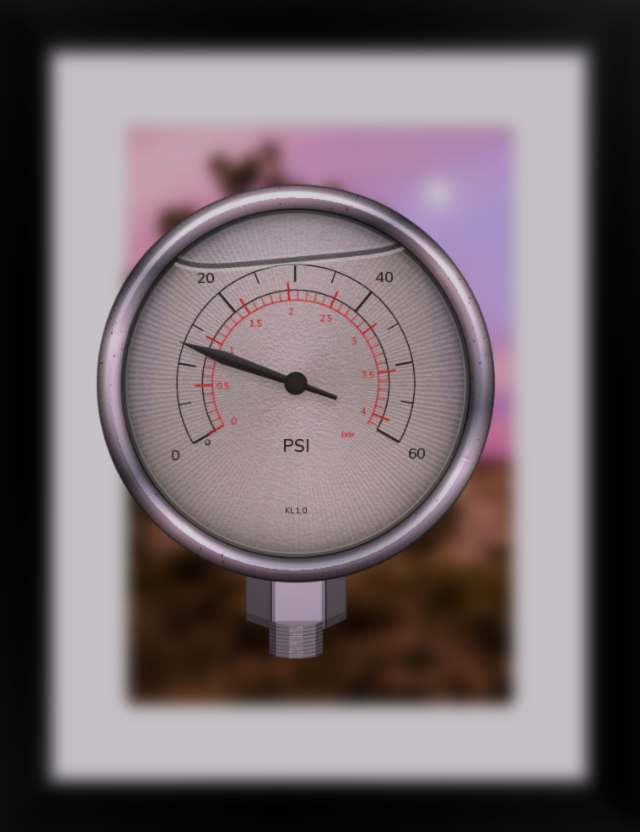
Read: 12.5,psi
